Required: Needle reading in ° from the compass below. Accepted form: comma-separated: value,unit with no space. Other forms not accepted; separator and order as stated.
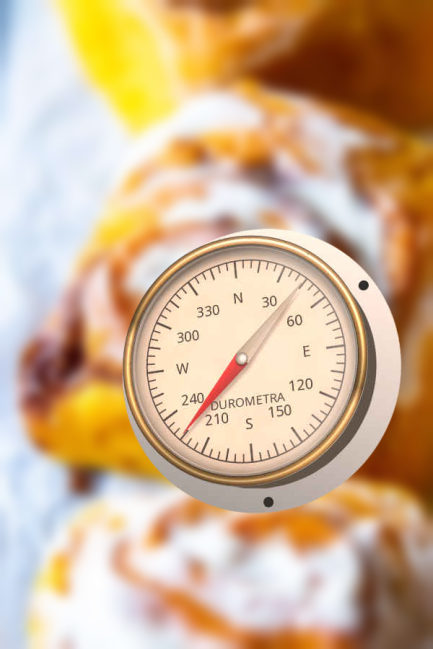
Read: 225,°
